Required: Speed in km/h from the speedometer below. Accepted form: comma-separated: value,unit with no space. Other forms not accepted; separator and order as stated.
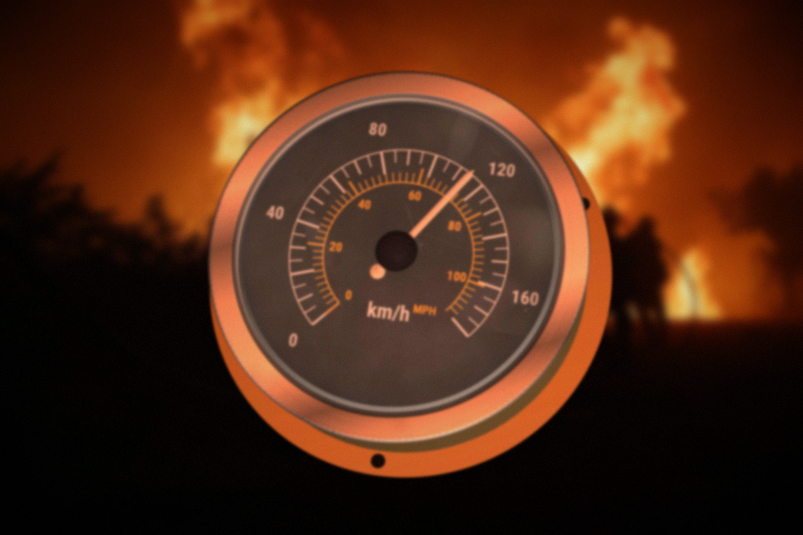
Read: 115,km/h
